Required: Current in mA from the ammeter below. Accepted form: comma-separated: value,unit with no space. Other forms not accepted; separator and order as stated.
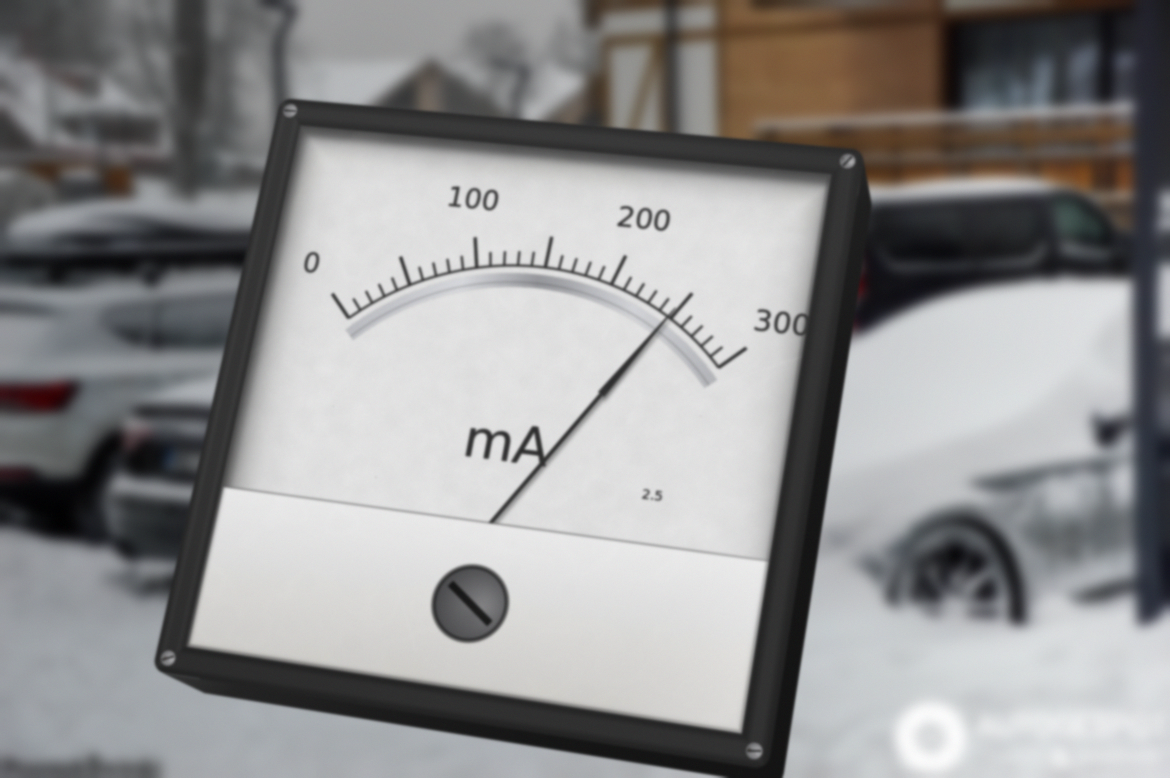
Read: 250,mA
